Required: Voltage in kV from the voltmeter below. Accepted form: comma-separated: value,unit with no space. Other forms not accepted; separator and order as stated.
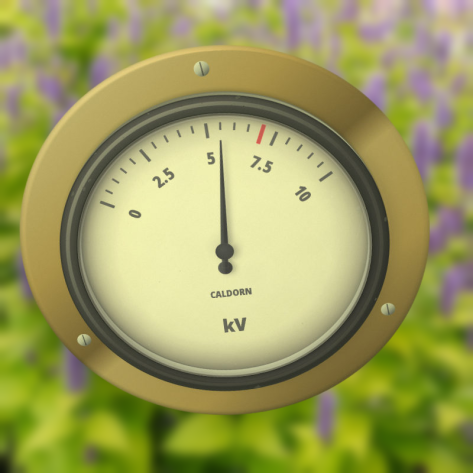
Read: 5.5,kV
